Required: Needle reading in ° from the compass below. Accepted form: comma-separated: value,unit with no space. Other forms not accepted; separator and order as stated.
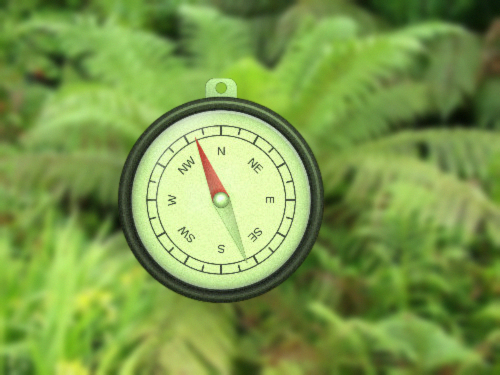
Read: 337.5,°
